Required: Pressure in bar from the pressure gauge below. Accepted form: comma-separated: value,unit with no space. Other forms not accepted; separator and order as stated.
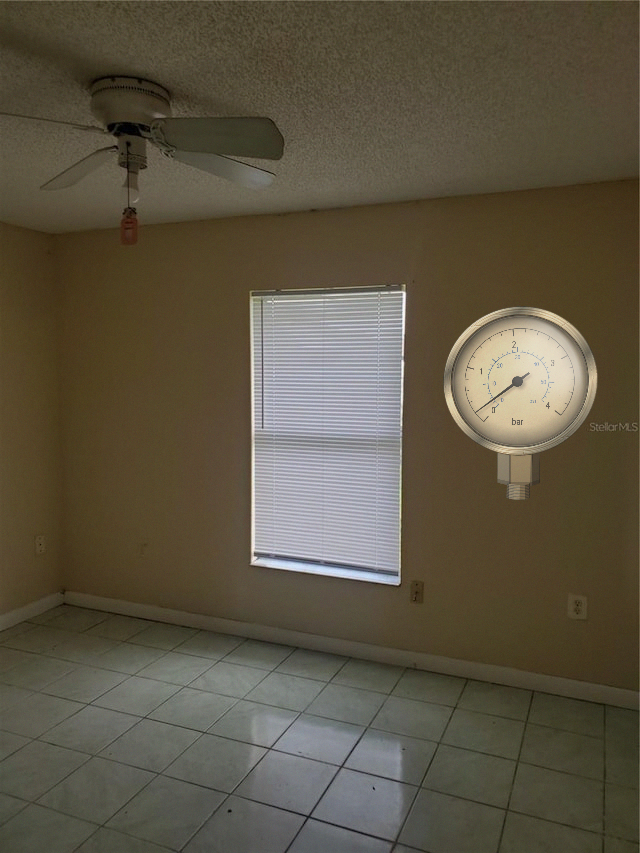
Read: 0.2,bar
